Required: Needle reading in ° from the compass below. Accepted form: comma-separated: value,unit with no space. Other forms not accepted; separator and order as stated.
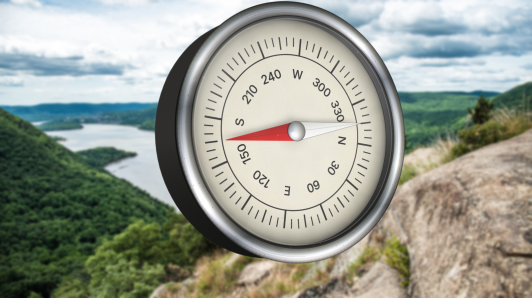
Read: 165,°
